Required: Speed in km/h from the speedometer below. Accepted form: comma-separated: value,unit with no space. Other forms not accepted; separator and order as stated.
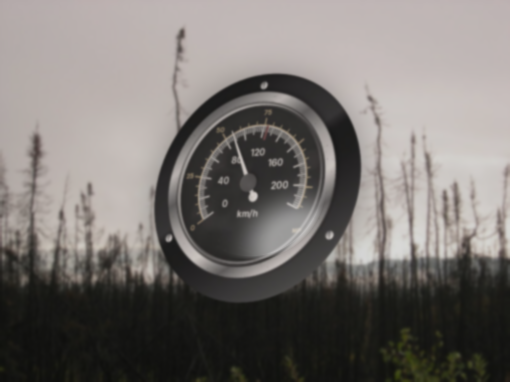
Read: 90,km/h
